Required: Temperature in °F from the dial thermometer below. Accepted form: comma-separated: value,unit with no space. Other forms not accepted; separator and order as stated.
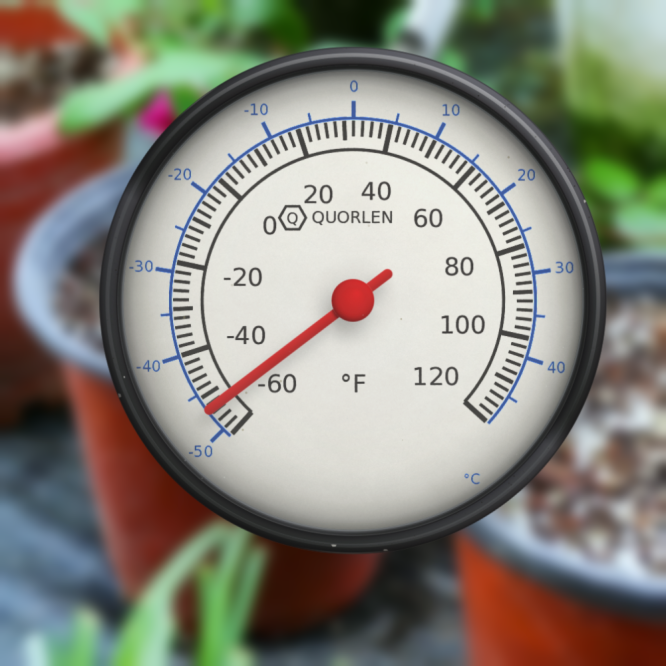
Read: -53,°F
